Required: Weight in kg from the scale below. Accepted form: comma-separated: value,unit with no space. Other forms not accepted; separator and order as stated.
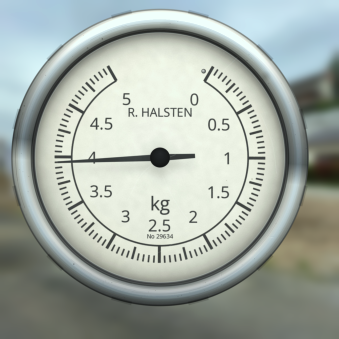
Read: 3.95,kg
